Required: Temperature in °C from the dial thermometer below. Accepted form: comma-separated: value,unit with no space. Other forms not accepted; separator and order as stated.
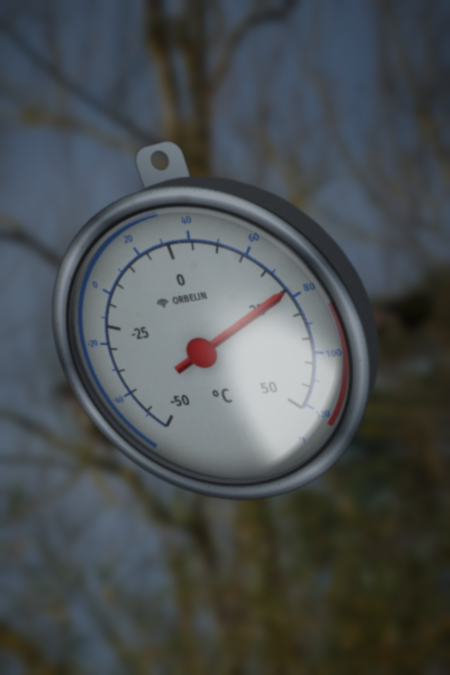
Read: 25,°C
